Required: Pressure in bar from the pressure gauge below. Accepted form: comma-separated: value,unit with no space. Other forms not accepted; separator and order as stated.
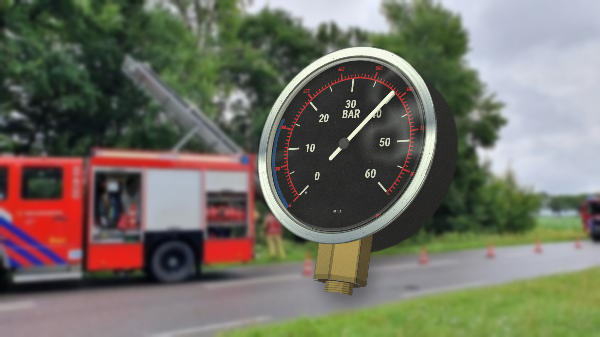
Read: 40,bar
